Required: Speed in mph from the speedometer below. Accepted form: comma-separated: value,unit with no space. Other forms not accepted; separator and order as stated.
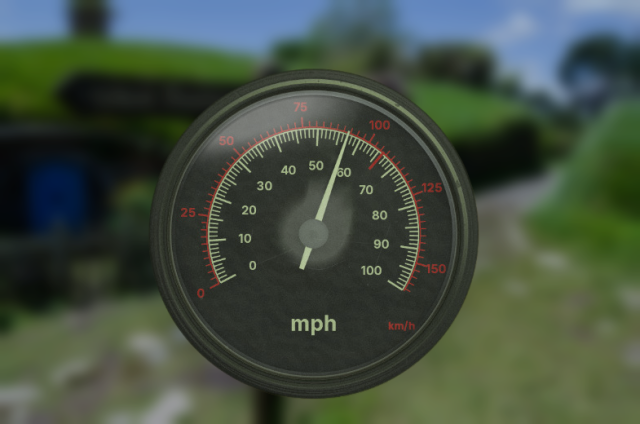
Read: 57,mph
